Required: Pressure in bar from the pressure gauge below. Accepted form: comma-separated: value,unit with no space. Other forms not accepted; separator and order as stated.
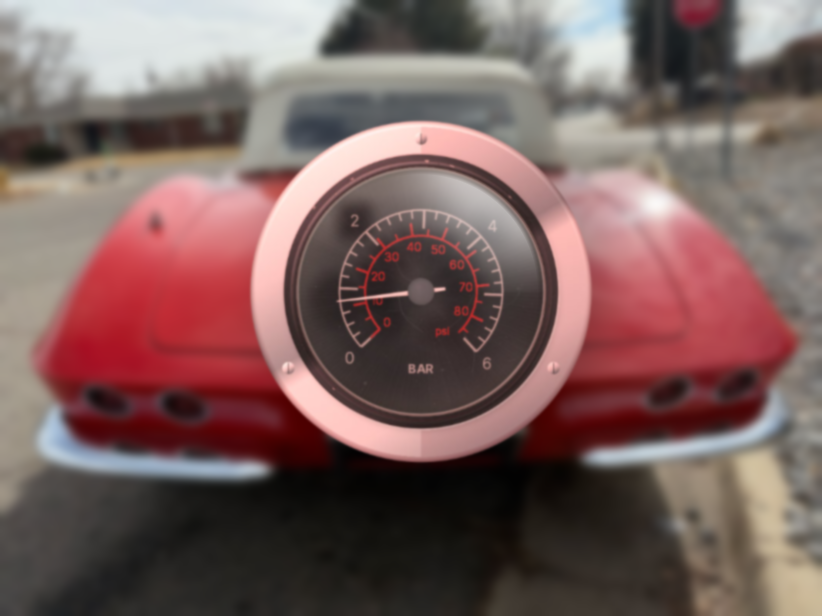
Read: 0.8,bar
